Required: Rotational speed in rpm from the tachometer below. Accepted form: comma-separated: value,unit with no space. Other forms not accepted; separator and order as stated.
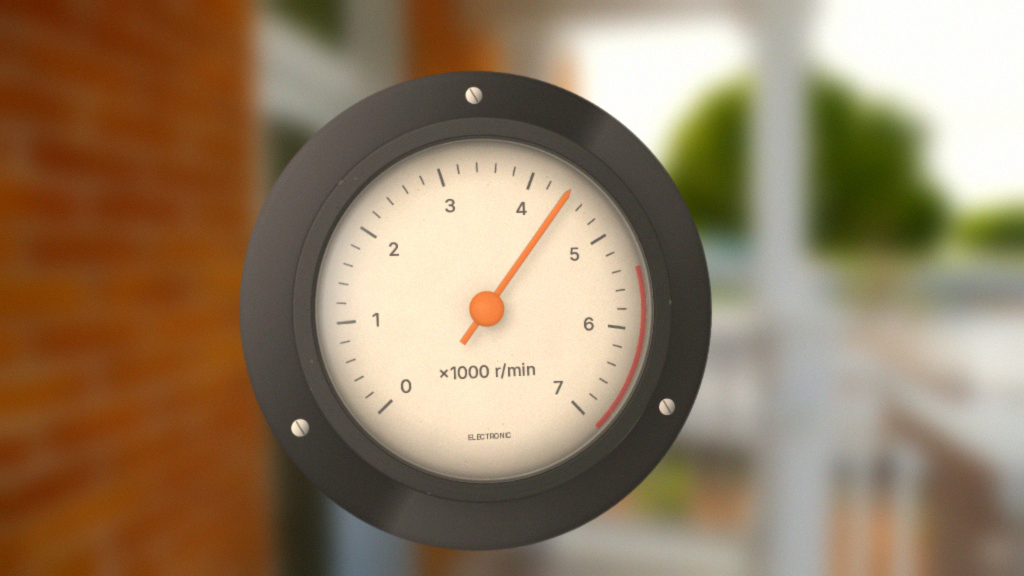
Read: 4400,rpm
